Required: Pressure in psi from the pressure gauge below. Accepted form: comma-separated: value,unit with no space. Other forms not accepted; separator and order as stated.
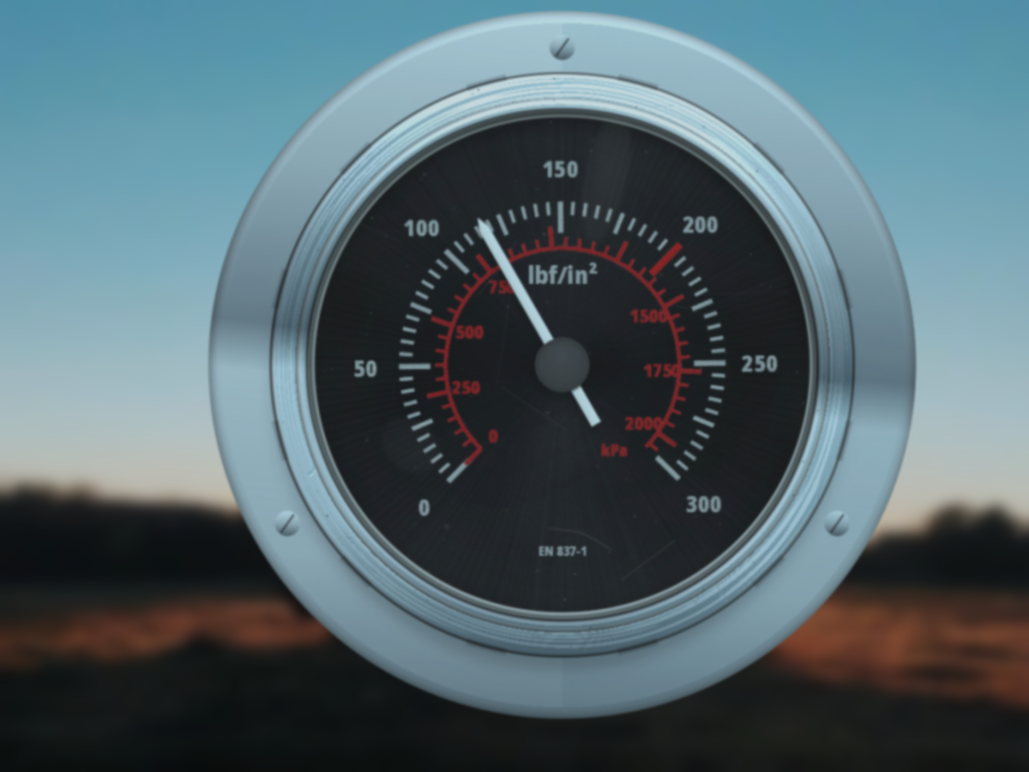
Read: 117.5,psi
